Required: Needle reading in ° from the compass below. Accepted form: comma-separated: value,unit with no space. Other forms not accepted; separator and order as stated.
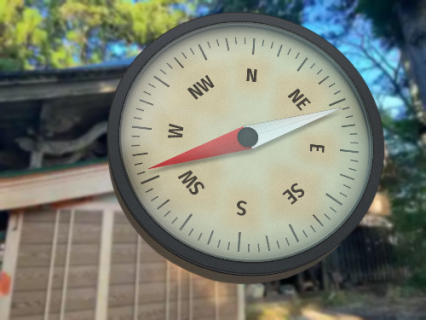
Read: 245,°
